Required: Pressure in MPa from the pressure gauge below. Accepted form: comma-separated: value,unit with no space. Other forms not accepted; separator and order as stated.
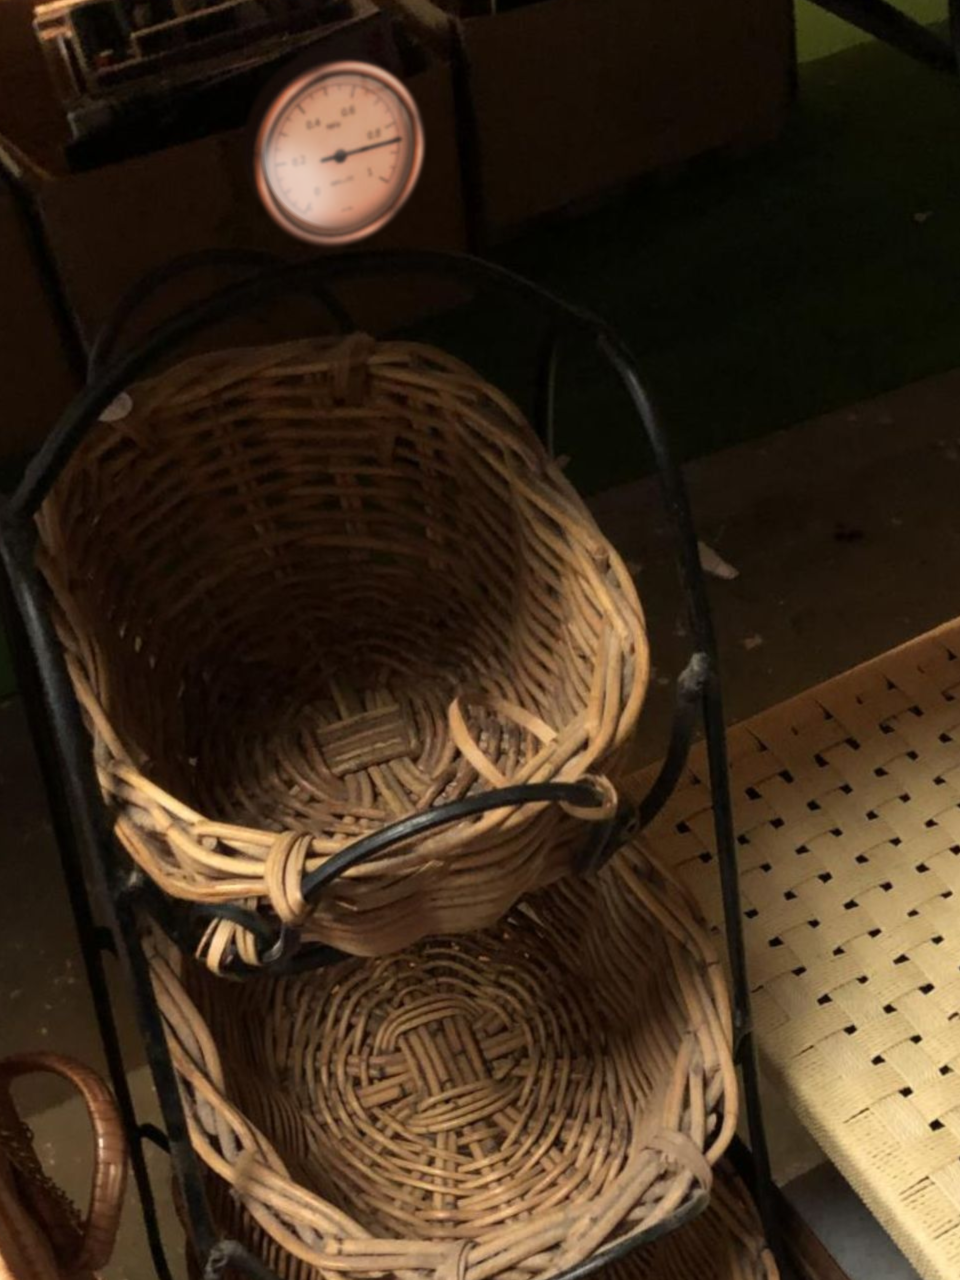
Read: 0.85,MPa
